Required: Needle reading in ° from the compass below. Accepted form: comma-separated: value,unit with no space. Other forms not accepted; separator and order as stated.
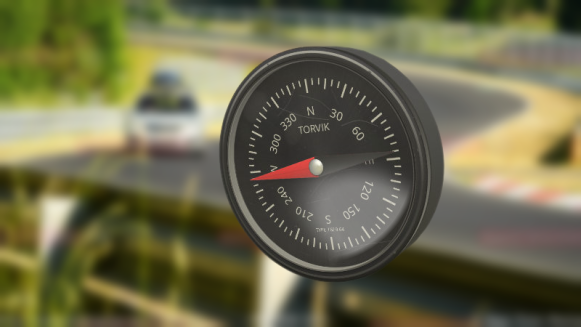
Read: 265,°
